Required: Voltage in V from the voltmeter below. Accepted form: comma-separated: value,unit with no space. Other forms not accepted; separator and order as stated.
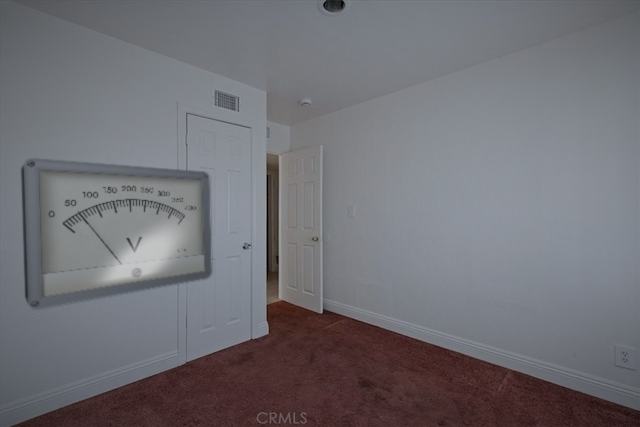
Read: 50,V
